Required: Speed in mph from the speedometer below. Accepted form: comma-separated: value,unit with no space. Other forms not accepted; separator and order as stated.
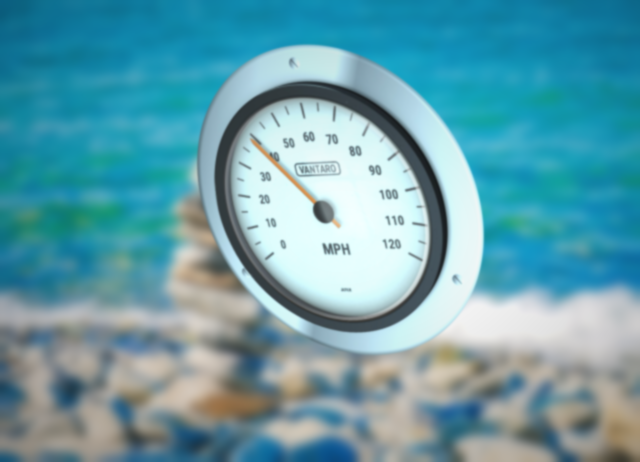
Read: 40,mph
